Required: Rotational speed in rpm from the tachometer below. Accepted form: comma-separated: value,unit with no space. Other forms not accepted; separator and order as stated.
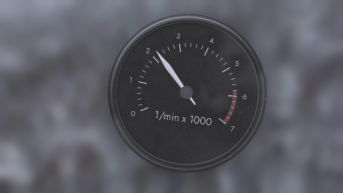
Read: 2200,rpm
